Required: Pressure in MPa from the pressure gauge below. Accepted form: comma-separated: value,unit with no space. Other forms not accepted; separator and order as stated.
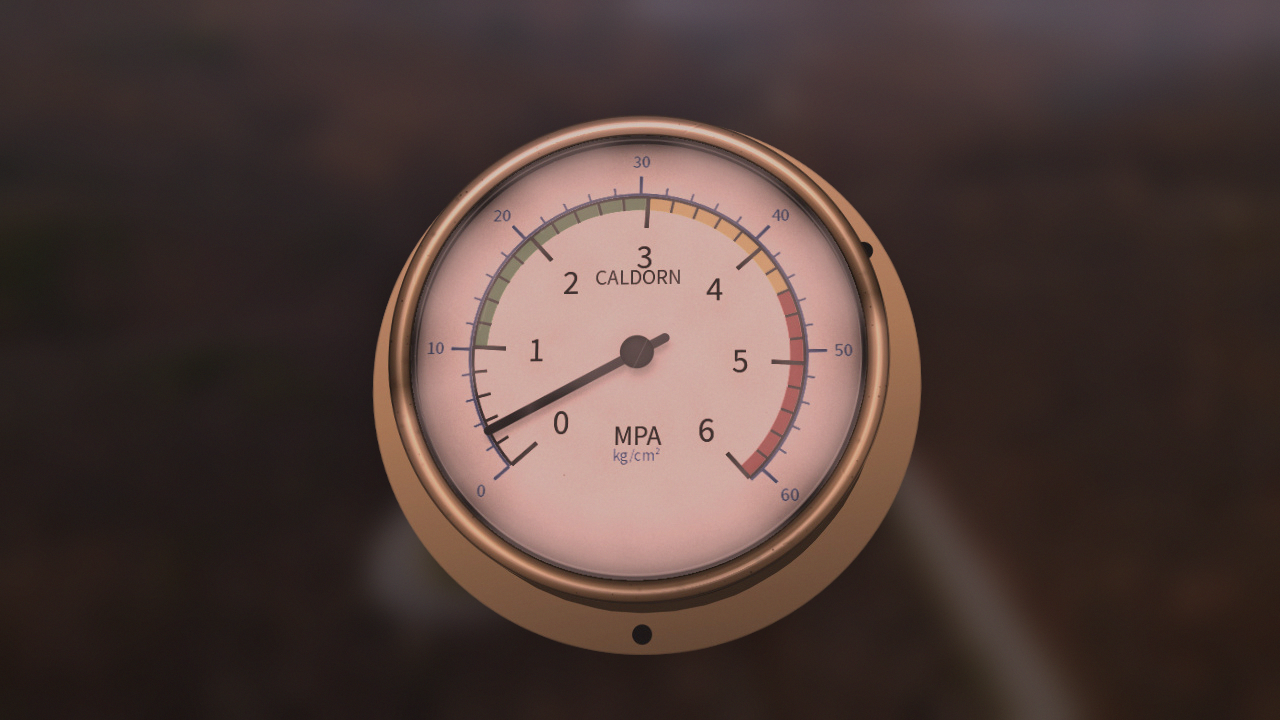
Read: 0.3,MPa
